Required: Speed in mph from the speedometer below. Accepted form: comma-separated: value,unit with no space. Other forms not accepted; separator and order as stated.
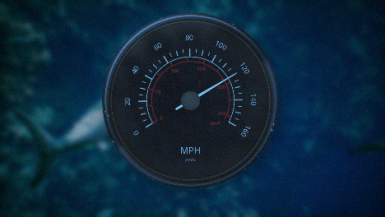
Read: 120,mph
